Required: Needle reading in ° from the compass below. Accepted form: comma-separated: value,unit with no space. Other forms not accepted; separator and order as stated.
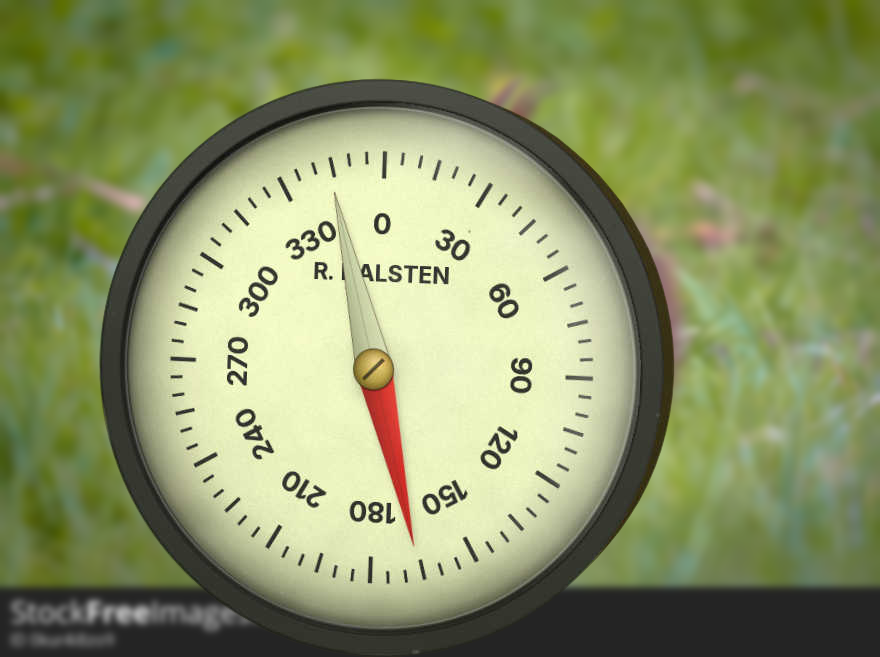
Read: 165,°
